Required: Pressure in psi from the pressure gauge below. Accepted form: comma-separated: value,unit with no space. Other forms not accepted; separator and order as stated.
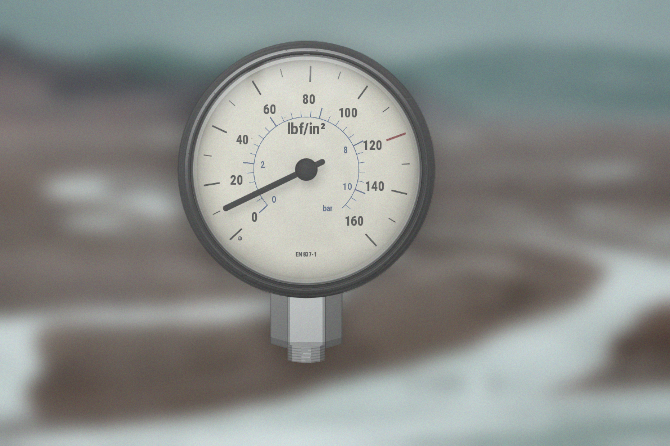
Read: 10,psi
